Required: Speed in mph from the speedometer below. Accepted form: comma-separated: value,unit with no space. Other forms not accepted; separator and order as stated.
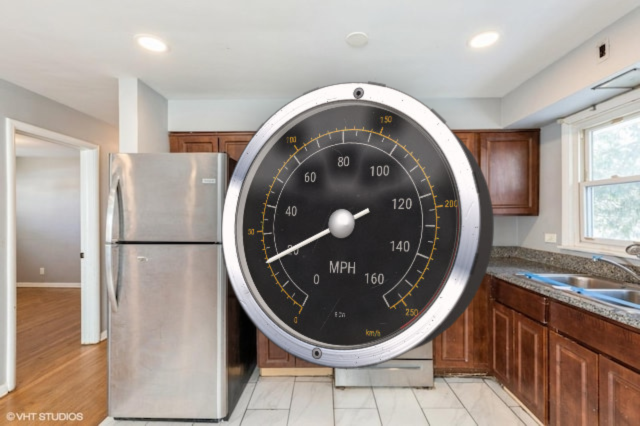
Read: 20,mph
